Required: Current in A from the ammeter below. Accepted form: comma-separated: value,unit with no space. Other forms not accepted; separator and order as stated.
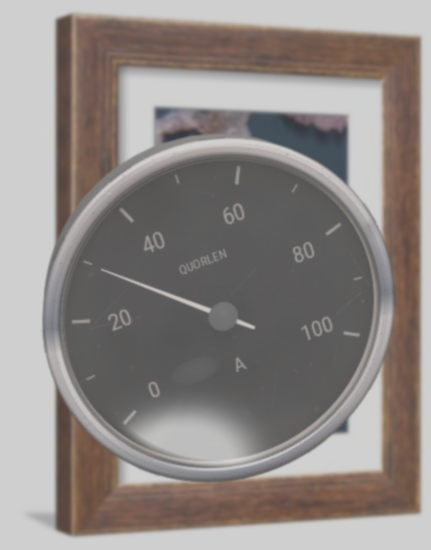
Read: 30,A
